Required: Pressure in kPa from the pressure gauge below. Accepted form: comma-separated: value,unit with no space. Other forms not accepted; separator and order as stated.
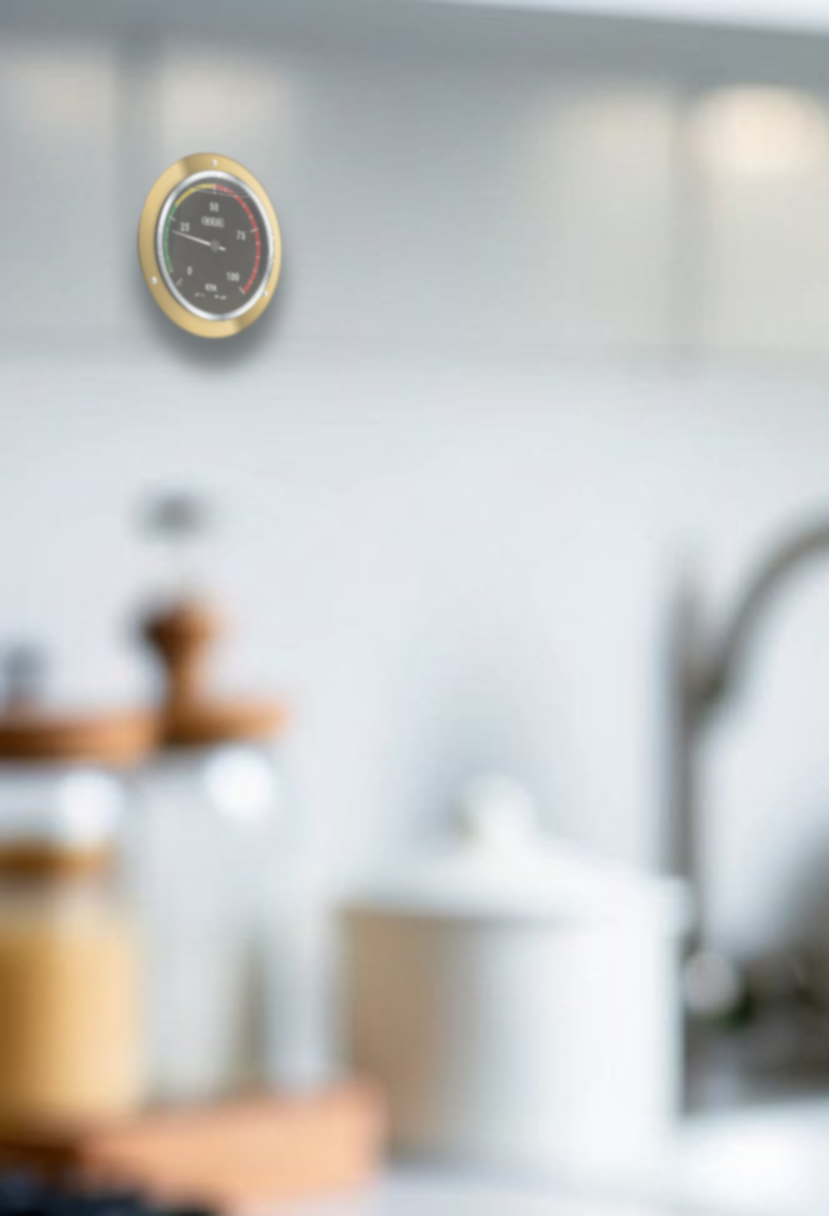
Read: 20,kPa
